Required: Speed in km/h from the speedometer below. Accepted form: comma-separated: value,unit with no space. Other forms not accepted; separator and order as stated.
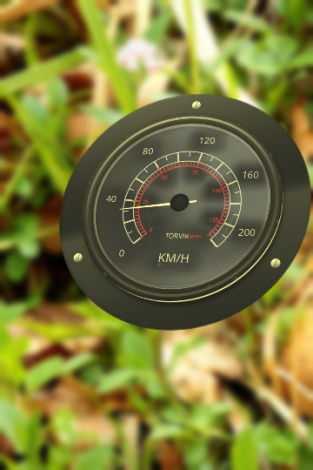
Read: 30,km/h
